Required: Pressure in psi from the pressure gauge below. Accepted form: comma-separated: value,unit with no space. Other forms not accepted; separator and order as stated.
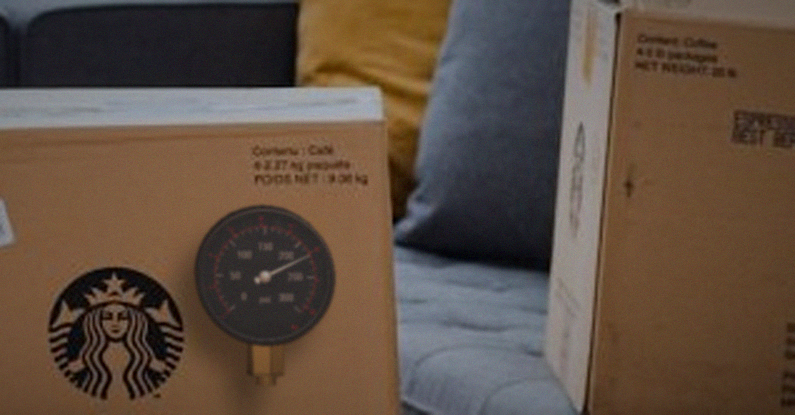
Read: 220,psi
